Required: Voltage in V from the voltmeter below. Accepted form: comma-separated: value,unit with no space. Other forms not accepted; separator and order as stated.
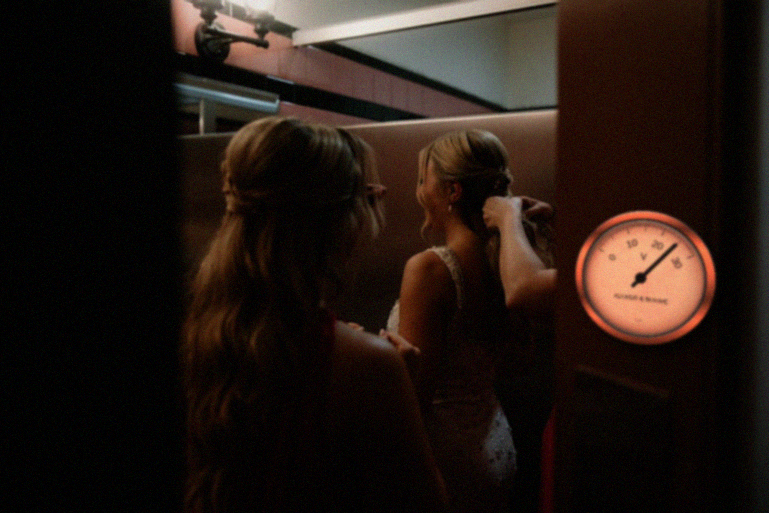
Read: 25,V
